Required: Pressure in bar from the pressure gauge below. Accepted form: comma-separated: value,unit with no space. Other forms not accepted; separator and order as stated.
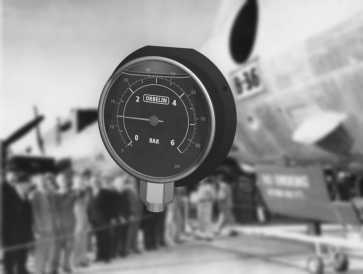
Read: 1,bar
